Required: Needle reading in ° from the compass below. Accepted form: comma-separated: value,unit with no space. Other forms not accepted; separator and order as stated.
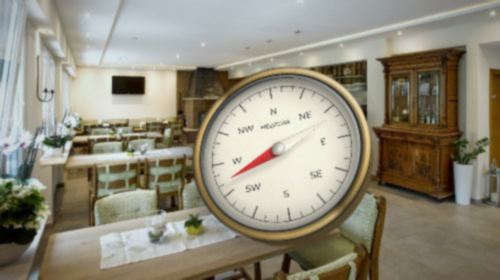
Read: 250,°
